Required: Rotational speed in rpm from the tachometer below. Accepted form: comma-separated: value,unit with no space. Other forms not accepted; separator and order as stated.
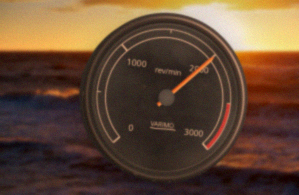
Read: 2000,rpm
